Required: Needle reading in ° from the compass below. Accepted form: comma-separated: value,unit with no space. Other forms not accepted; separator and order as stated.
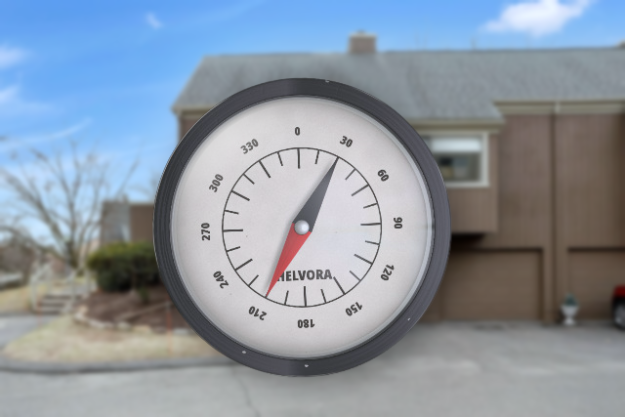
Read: 210,°
